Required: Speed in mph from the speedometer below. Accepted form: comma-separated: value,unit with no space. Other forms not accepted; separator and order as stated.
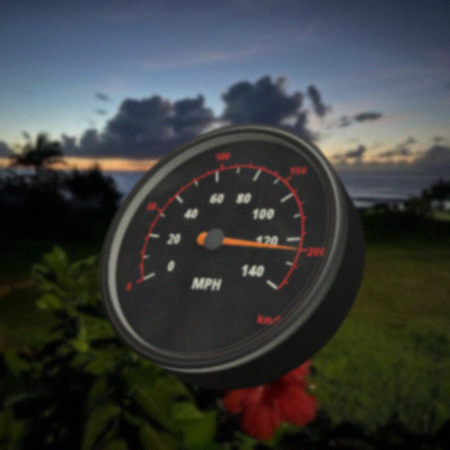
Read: 125,mph
